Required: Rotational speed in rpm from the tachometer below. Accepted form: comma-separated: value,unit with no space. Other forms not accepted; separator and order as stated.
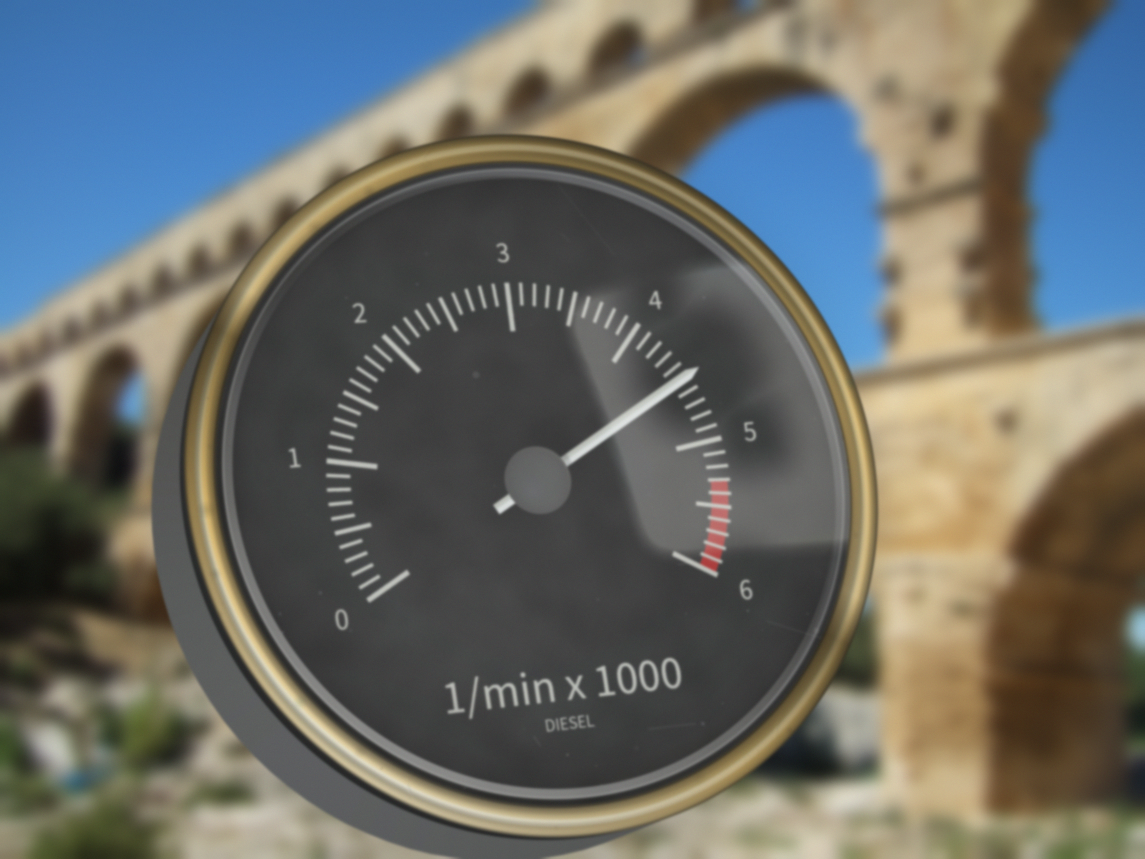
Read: 4500,rpm
